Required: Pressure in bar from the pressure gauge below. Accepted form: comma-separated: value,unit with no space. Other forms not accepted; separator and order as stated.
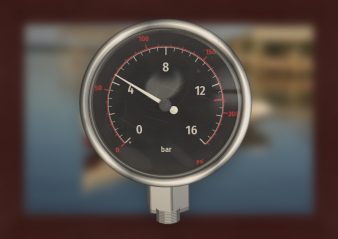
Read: 4.5,bar
